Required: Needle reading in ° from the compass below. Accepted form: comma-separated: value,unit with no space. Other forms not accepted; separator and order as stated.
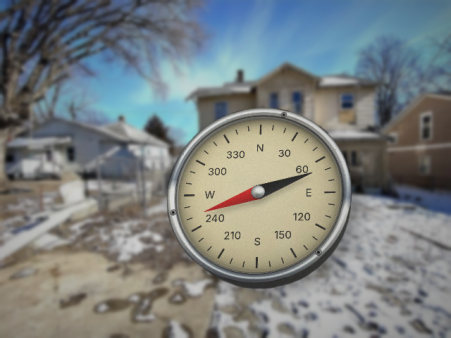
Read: 250,°
